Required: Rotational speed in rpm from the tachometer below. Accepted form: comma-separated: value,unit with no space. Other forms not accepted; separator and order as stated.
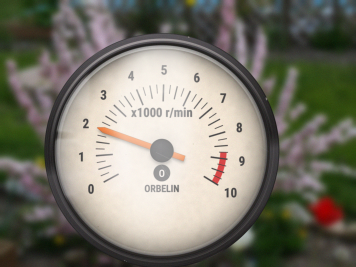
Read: 2000,rpm
